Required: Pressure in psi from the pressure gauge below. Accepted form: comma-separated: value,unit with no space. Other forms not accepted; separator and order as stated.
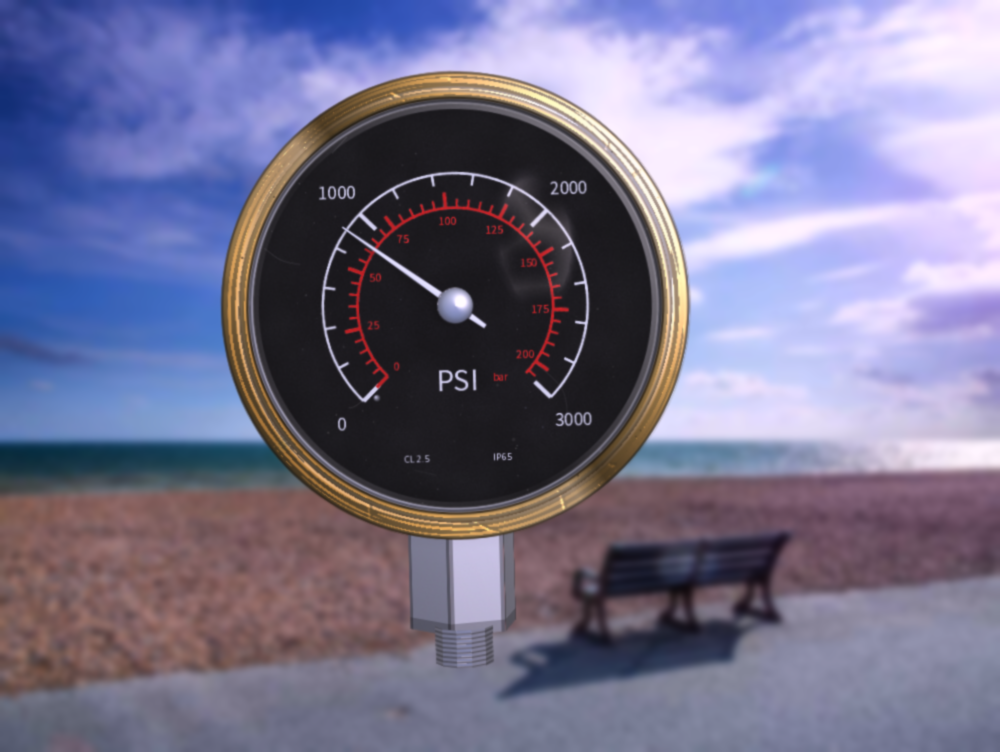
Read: 900,psi
